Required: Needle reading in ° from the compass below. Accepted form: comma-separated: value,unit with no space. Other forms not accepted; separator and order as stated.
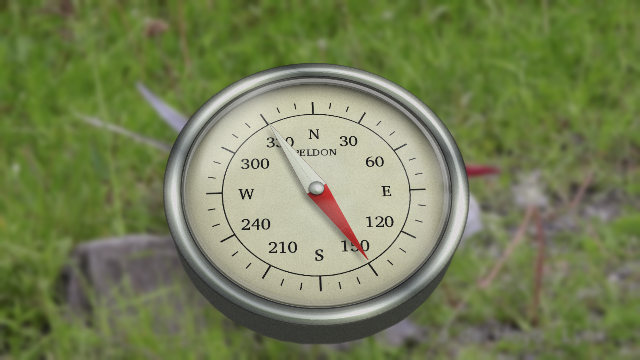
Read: 150,°
